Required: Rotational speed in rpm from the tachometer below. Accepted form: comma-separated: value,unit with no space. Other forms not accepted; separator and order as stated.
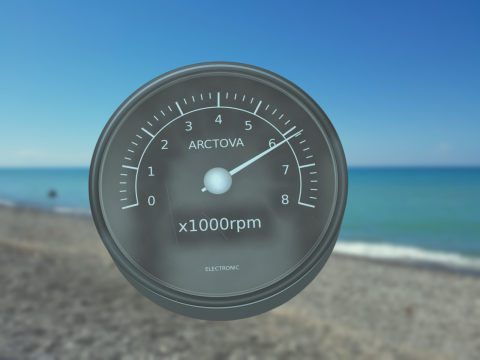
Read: 6200,rpm
